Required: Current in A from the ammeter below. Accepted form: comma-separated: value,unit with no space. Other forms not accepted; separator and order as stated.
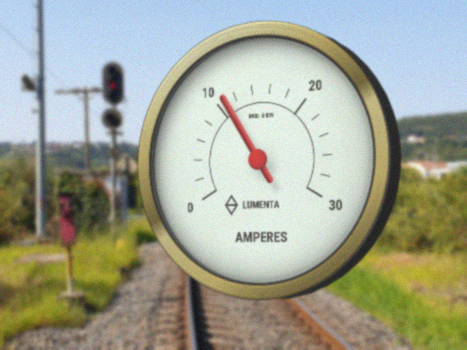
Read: 11,A
